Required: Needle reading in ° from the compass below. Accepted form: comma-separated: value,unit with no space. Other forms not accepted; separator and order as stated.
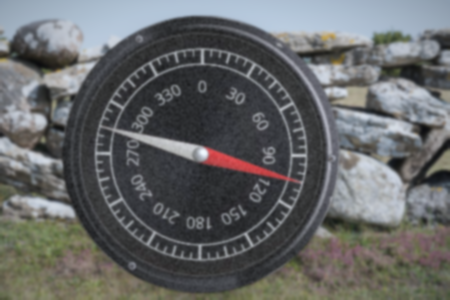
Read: 105,°
